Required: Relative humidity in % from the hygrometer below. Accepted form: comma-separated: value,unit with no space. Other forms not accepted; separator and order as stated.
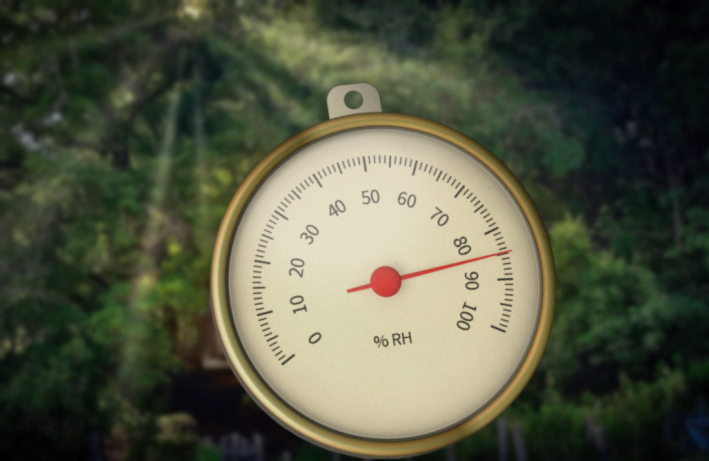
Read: 85,%
